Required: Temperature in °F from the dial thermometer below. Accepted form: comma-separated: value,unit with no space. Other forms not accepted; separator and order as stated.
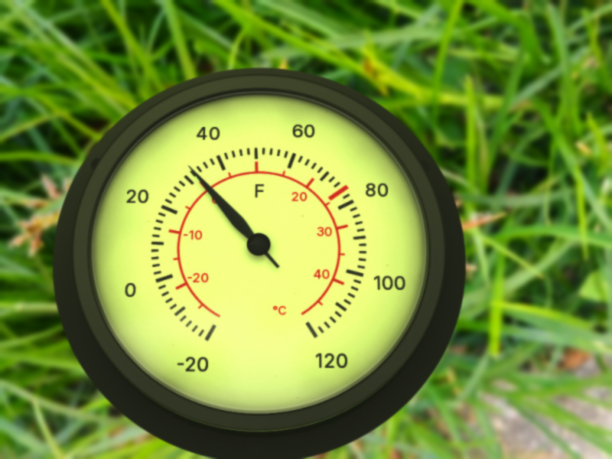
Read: 32,°F
